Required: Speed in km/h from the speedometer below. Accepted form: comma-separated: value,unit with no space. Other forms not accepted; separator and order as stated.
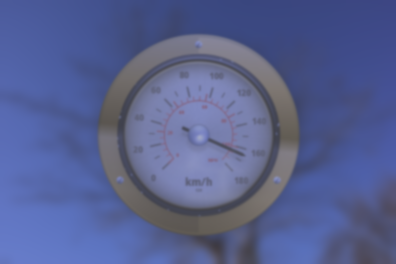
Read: 165,km/h
